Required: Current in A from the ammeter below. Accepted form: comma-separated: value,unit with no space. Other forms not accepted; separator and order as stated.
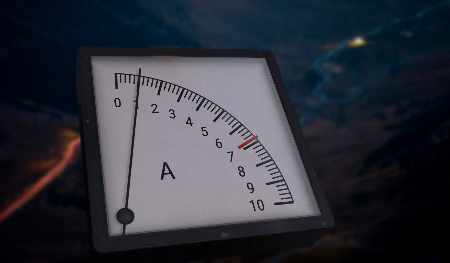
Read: 1,A
